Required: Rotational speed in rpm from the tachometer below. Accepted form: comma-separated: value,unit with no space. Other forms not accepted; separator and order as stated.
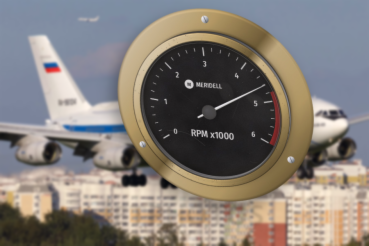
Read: 4600,rpm
